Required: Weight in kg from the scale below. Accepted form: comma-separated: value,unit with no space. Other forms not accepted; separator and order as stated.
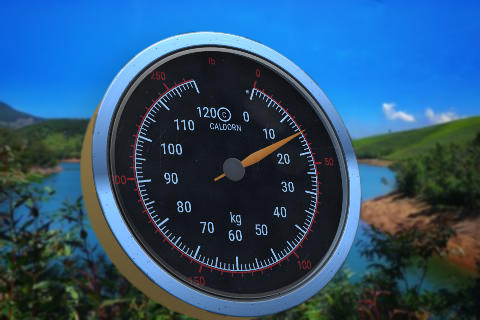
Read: 15,kg
